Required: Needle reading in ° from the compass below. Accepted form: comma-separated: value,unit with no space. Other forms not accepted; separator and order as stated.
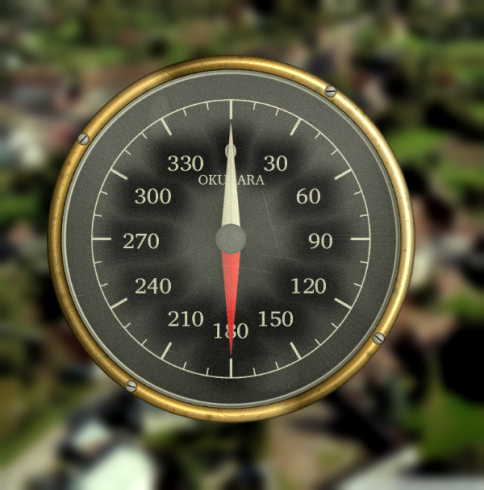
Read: 180,°
